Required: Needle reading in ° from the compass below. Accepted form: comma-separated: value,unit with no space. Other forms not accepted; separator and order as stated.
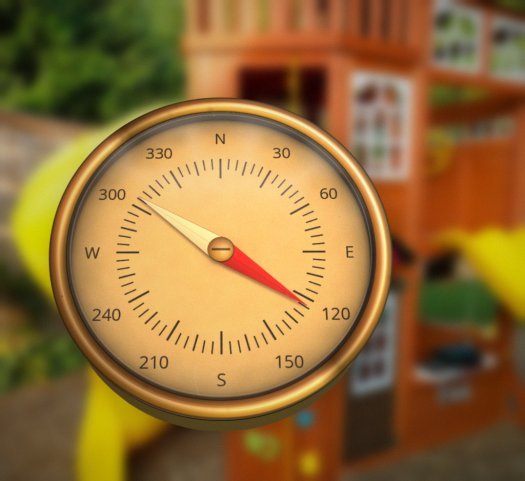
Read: 125,°
